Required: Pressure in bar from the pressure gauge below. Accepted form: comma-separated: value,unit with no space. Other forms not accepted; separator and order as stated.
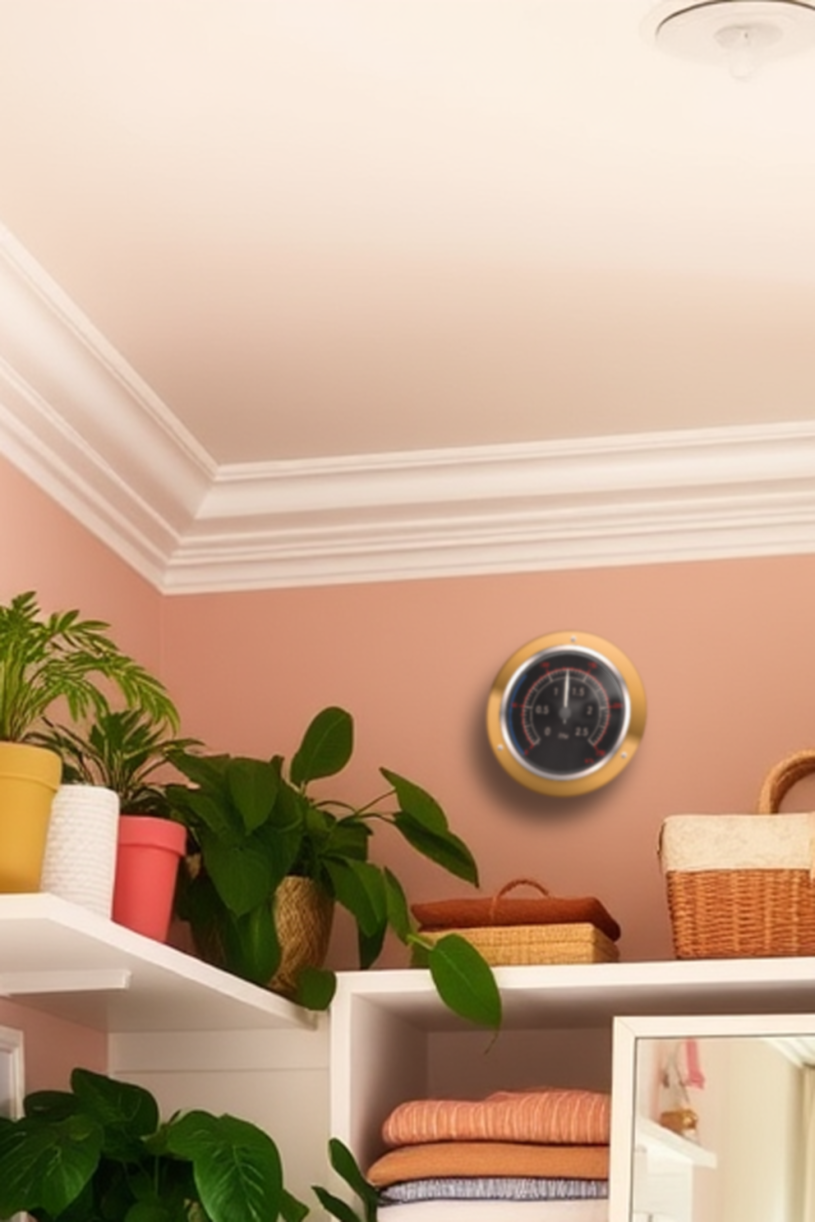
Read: 1.25,bar
